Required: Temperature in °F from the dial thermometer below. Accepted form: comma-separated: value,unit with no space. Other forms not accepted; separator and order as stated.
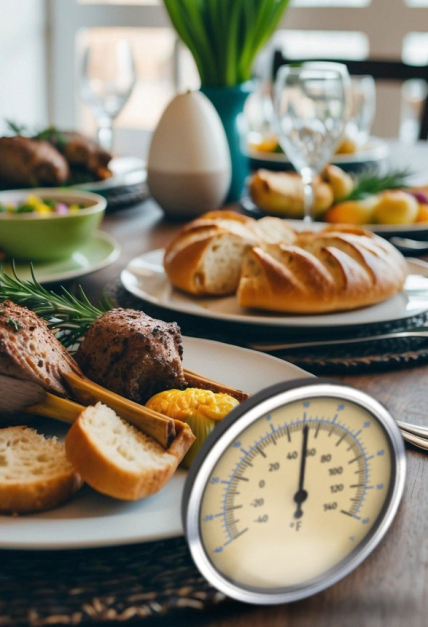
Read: 50,°F
